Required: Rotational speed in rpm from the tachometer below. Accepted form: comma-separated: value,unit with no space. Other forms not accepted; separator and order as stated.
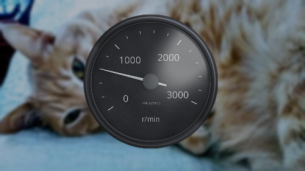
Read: 600,rpm
